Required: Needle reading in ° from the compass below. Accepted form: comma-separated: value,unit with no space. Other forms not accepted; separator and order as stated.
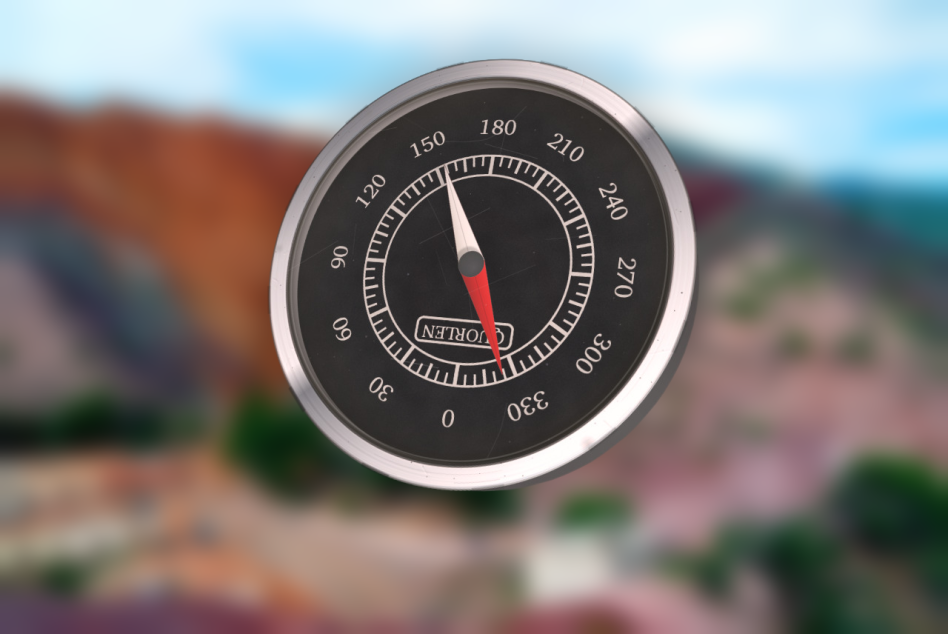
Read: 335,°
